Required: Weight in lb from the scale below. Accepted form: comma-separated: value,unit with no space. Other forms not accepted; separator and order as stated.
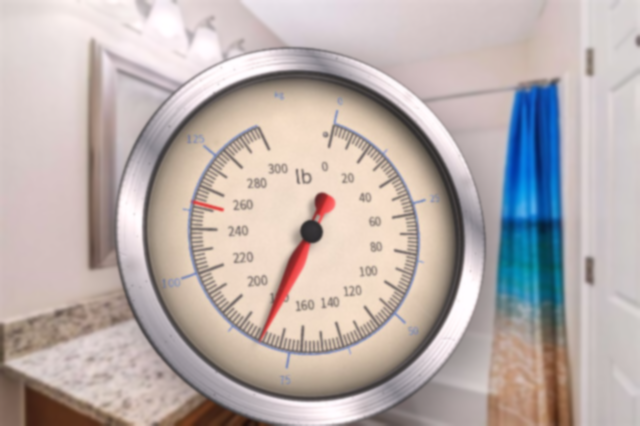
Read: 180,lb
